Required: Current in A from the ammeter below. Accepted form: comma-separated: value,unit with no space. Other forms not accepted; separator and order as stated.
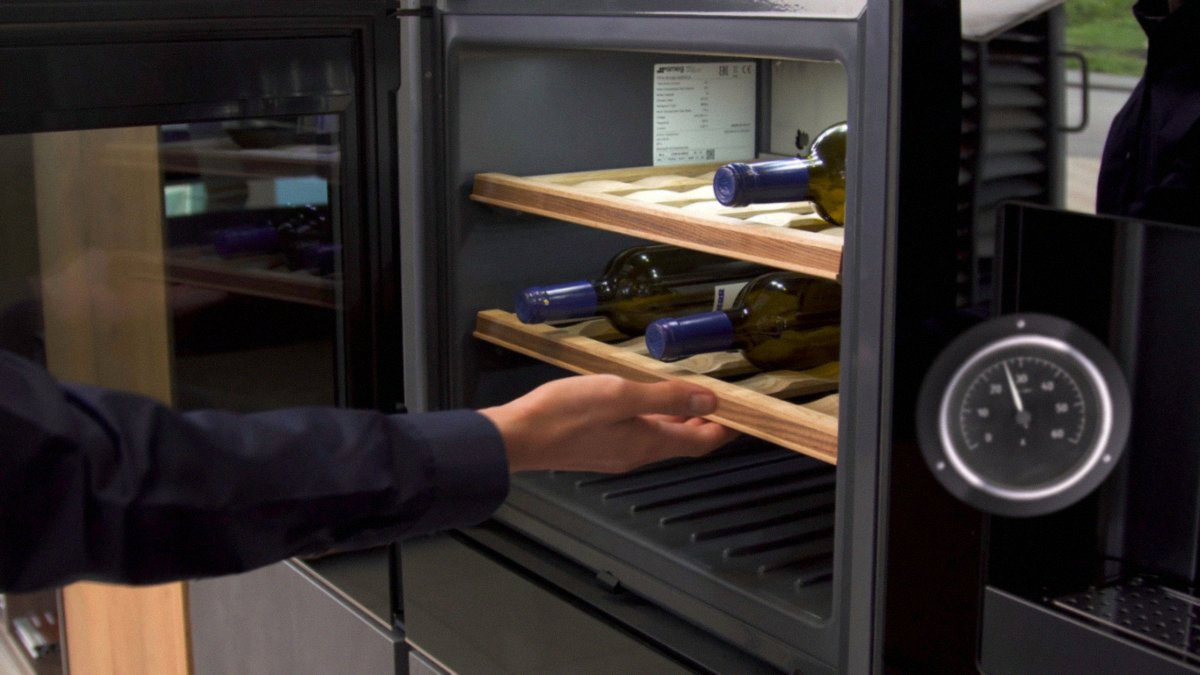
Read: 26,A
